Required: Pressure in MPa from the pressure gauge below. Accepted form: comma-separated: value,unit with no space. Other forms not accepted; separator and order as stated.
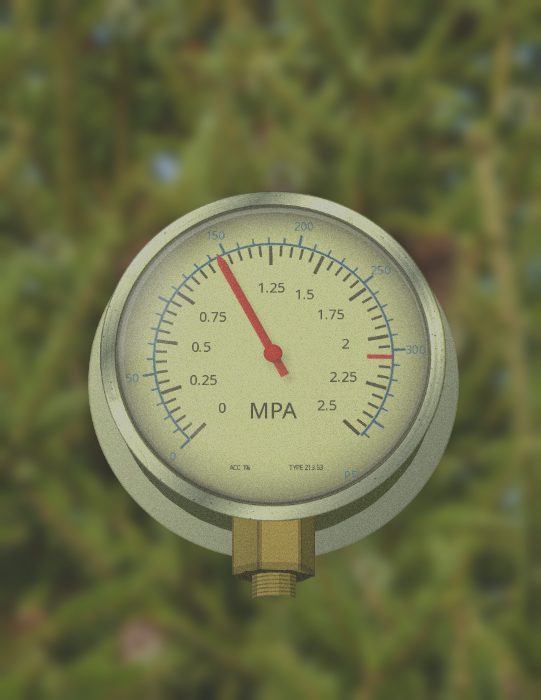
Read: 1,MPa
